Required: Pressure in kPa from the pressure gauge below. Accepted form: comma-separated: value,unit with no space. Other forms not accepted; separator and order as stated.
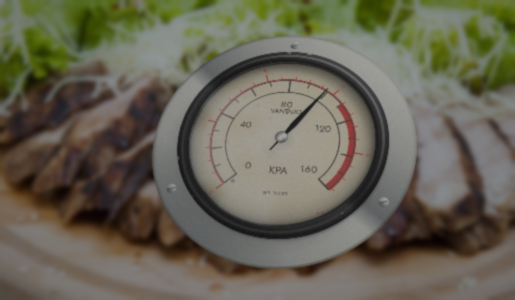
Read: 100,kPa
